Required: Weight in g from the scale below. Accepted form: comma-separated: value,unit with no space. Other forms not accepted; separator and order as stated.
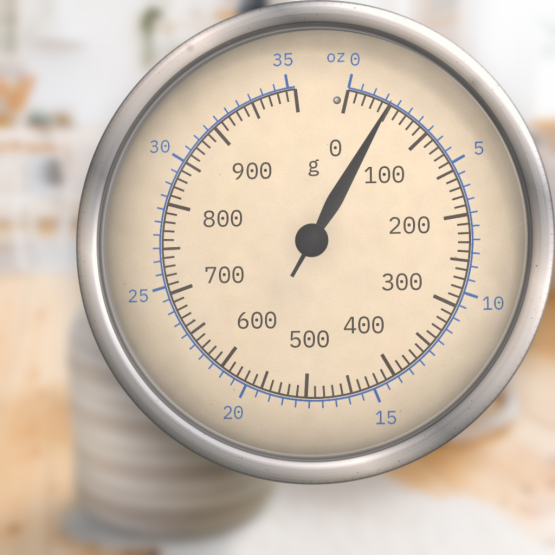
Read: 50,g
